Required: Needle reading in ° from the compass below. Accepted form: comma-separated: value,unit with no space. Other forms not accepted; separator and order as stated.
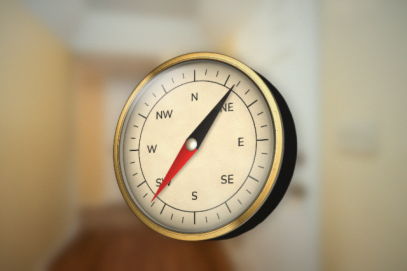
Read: 220,°
